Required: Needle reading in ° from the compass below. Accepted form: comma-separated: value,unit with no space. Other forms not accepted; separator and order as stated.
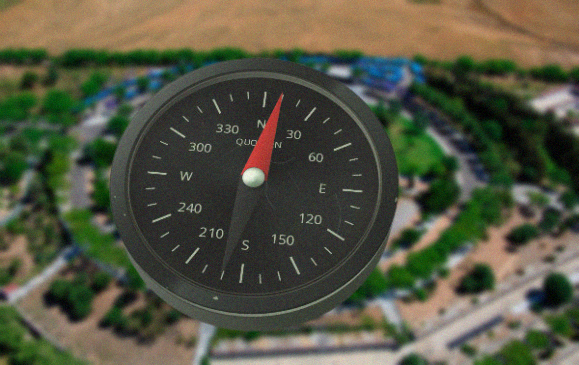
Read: 10,°
